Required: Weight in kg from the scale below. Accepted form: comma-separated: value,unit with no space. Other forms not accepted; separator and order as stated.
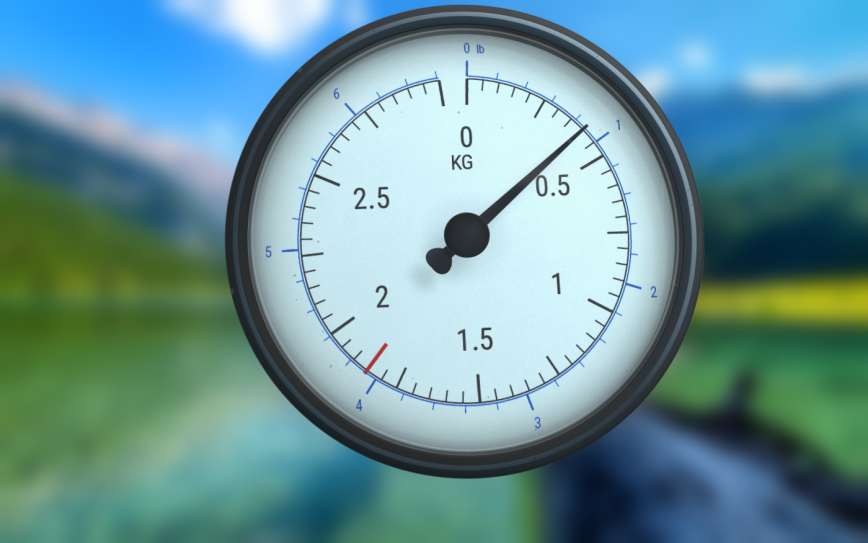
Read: 0.4,kg
